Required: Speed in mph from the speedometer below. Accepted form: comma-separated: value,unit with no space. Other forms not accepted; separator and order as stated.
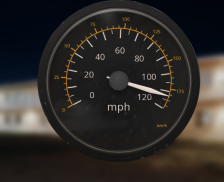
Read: 112.5,mph
